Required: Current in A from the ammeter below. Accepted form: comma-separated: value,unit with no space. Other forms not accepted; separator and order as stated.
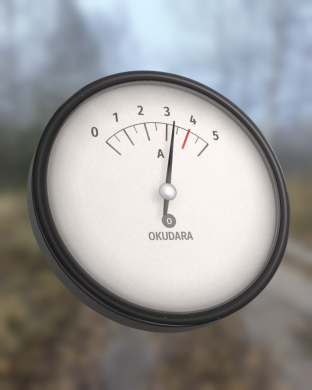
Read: 3.25,A
